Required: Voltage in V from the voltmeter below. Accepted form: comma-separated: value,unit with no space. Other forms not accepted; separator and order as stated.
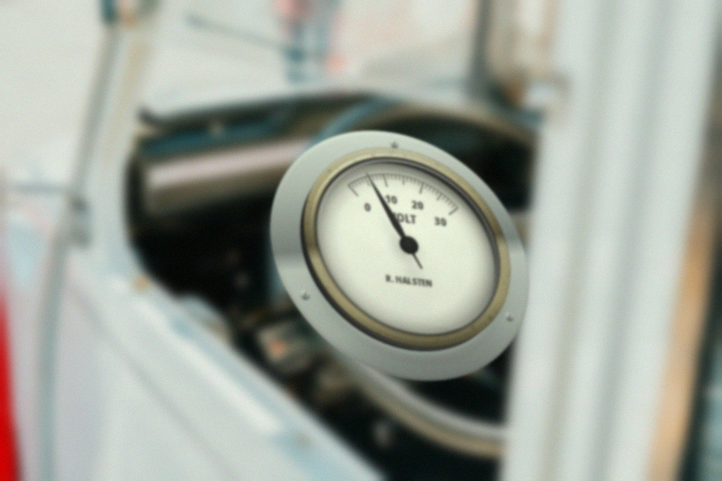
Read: 5,V
